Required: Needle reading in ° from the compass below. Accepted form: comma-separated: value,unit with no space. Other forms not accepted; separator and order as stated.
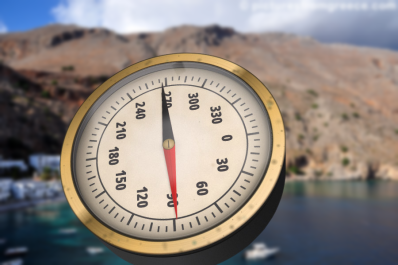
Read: 87.5,°
